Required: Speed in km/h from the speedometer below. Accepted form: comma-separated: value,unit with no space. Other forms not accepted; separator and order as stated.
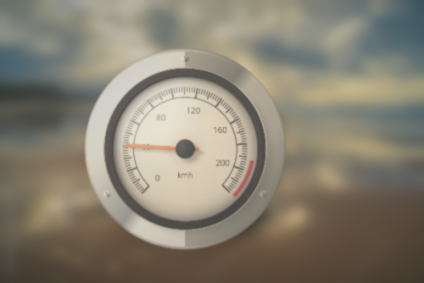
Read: 40,km/h
